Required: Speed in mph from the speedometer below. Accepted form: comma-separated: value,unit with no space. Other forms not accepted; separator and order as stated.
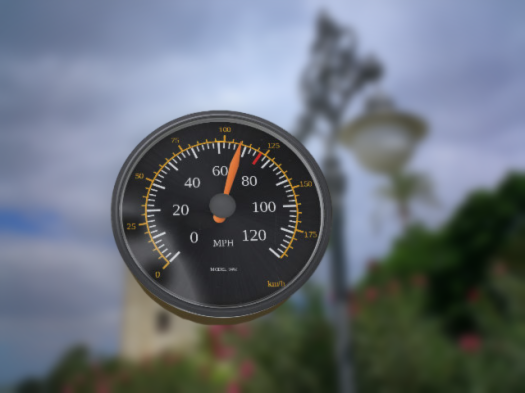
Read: 68,mph
